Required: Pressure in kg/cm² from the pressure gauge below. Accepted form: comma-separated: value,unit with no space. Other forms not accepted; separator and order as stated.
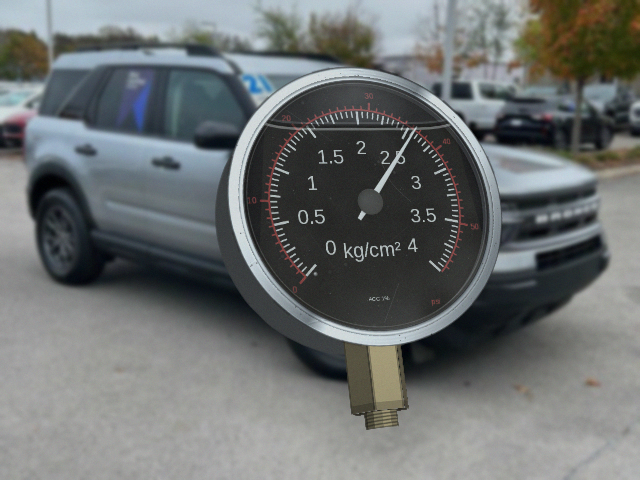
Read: 2.55,kg/cm²
